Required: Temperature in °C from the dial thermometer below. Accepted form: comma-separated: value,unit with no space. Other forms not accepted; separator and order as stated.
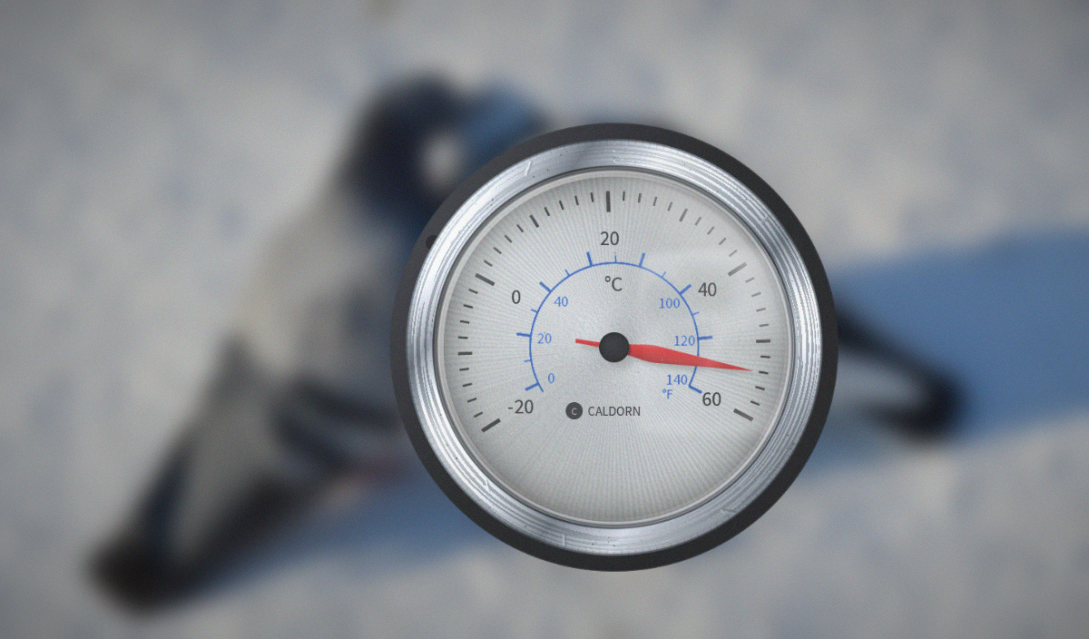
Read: 54,°C
